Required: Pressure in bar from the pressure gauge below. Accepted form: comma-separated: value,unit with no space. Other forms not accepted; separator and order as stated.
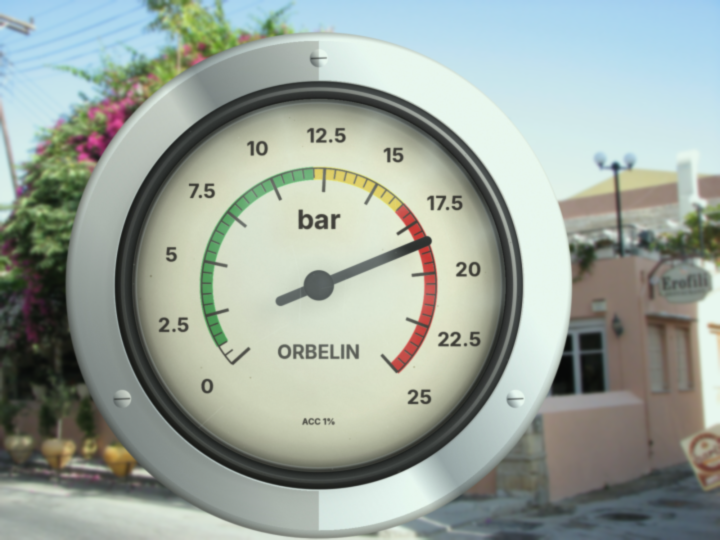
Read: 18.5,bar
